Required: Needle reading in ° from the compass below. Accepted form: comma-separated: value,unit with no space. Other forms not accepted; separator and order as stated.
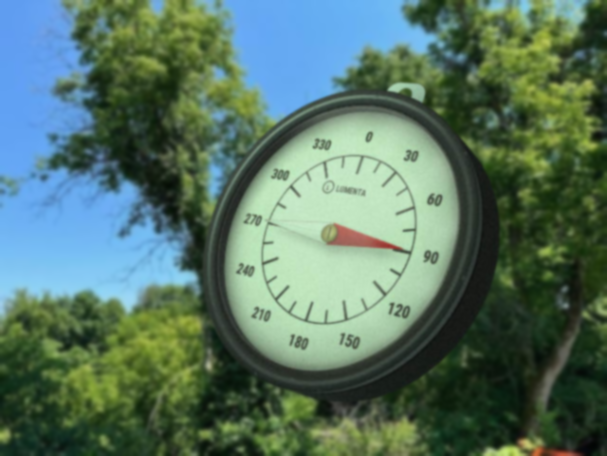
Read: 90,°
